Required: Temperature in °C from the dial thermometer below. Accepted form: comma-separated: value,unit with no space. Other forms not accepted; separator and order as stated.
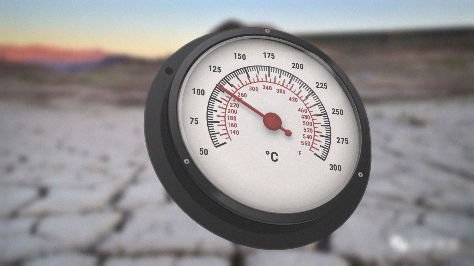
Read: 112.5,°C
